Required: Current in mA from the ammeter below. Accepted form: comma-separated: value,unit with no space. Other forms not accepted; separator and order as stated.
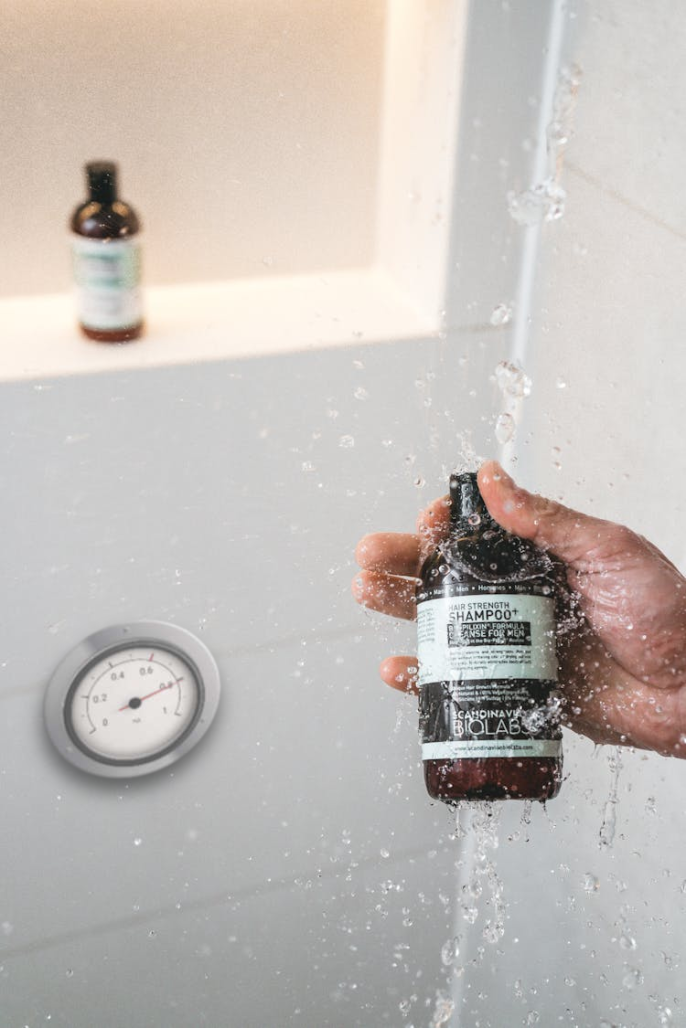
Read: 0.8,mA
